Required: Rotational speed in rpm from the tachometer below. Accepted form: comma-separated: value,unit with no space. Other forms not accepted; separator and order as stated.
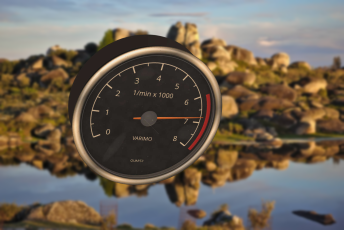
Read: 6750,rpm
